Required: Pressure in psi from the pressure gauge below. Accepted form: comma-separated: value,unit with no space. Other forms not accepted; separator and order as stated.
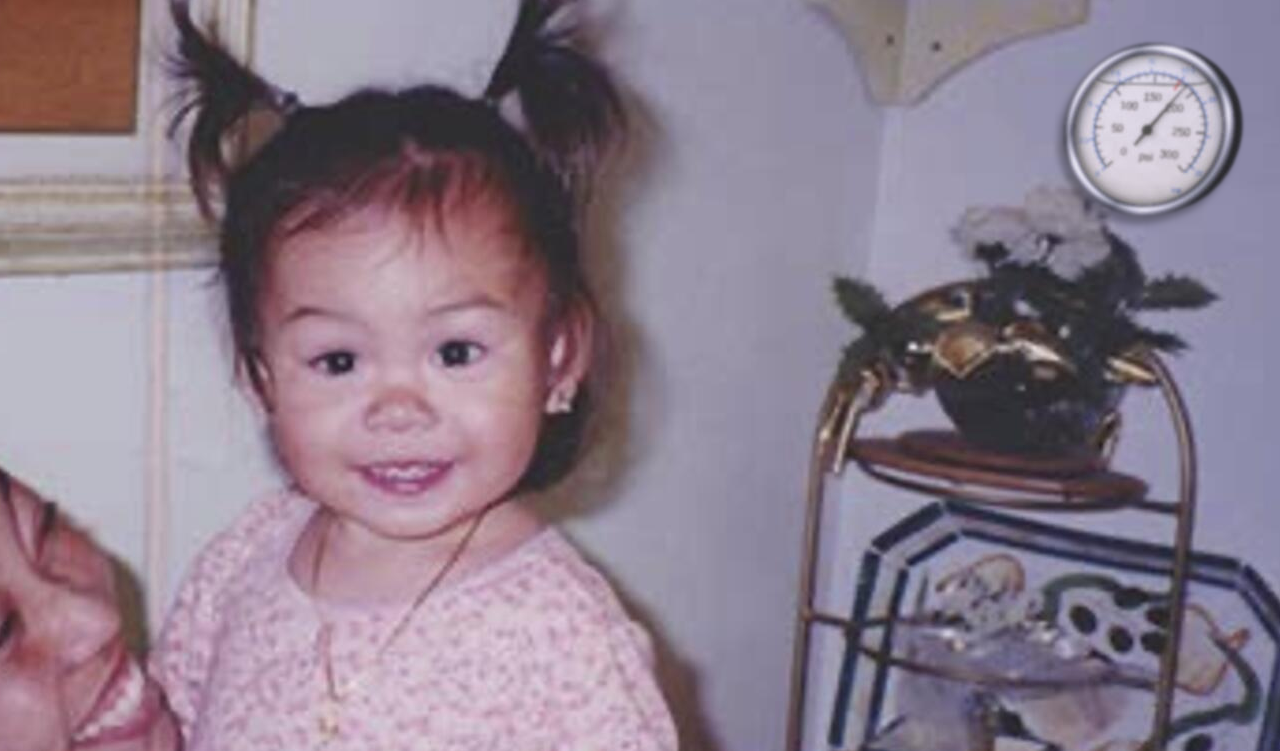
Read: 190,psi
